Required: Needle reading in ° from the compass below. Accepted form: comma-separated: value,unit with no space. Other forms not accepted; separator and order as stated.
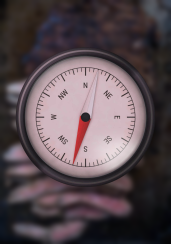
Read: 195,°
